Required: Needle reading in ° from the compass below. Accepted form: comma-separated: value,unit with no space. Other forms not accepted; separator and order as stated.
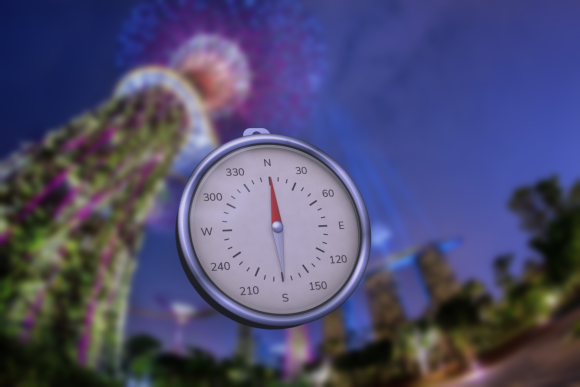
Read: 0,°
